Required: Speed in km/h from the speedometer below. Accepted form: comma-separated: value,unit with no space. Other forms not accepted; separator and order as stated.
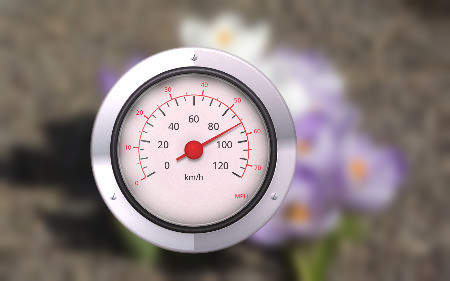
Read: 90,km/h
